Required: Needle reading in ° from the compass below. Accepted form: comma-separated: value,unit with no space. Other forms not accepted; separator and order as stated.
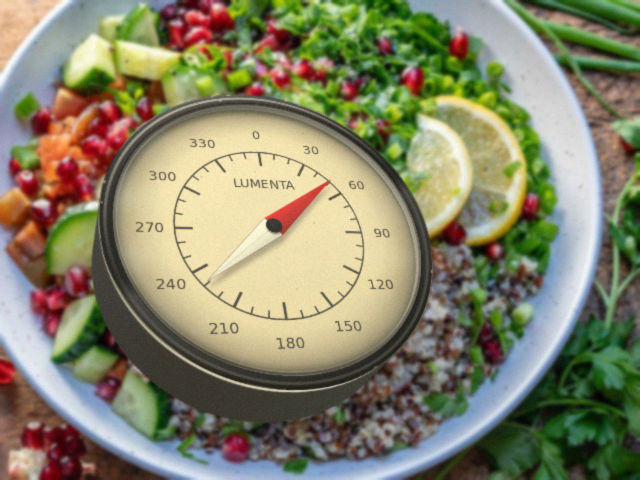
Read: 50,°
